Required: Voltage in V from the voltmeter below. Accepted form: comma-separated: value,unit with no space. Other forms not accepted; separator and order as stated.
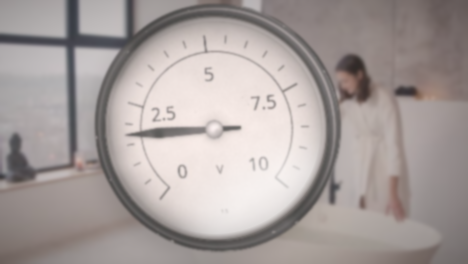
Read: 1.75,V
